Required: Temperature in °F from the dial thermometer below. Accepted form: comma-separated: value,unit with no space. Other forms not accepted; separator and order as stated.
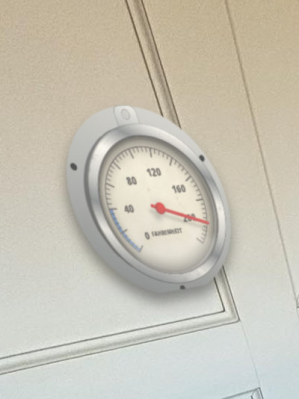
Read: 200,°F
